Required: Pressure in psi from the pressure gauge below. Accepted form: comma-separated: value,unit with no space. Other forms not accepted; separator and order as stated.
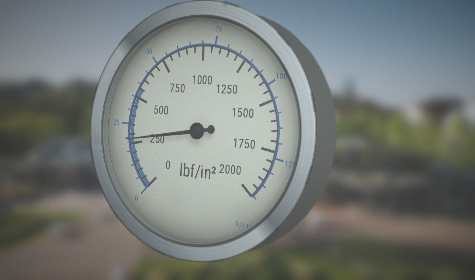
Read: 275,psi
